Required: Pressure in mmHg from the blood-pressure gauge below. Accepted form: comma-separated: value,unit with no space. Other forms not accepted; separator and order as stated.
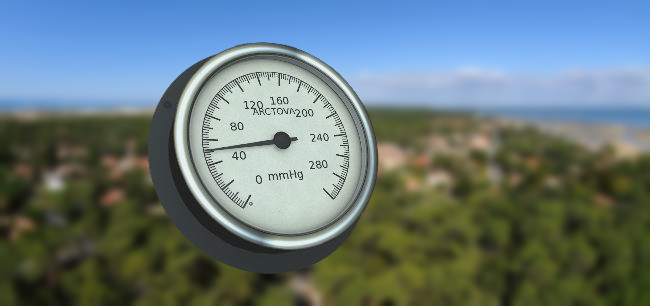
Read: 50,mmHg
